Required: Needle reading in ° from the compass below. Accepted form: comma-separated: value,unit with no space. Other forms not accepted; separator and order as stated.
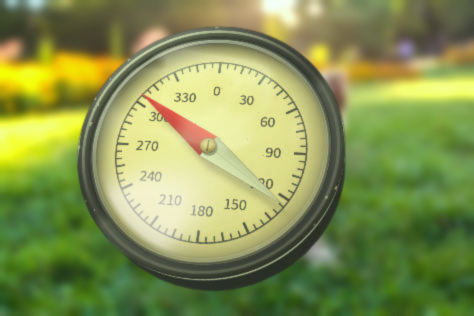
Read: 305,°
